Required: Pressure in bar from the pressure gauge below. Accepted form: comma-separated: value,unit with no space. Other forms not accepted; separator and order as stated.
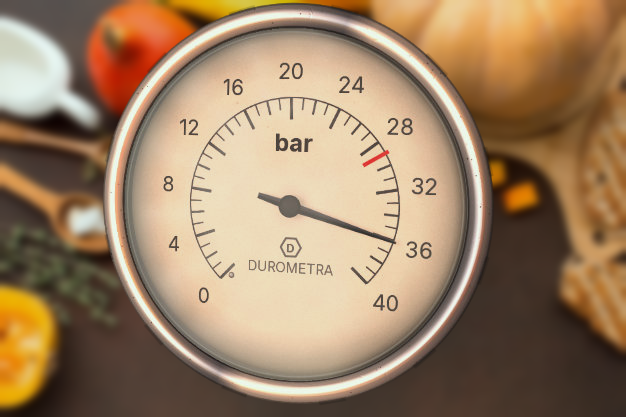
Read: 36,bar
